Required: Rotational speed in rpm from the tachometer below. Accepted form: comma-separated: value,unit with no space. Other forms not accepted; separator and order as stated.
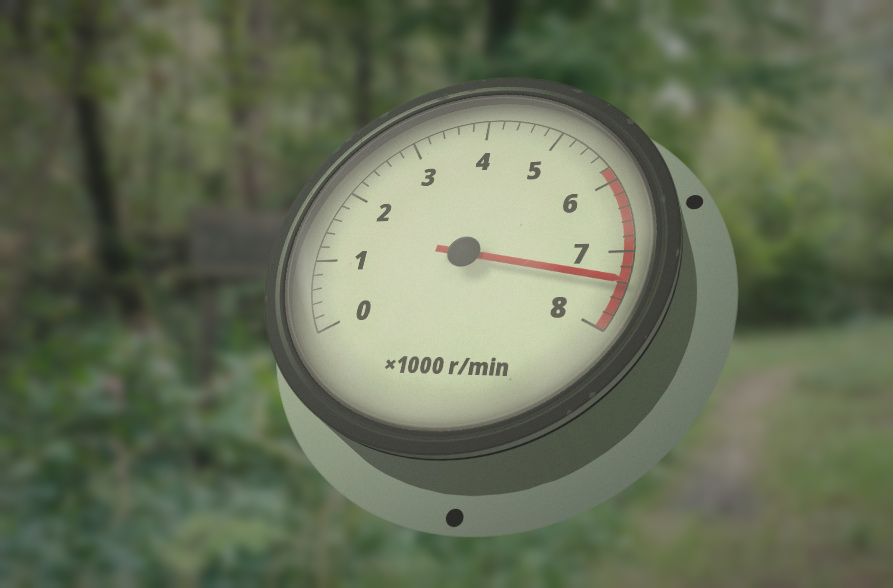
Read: 7400,rpm
